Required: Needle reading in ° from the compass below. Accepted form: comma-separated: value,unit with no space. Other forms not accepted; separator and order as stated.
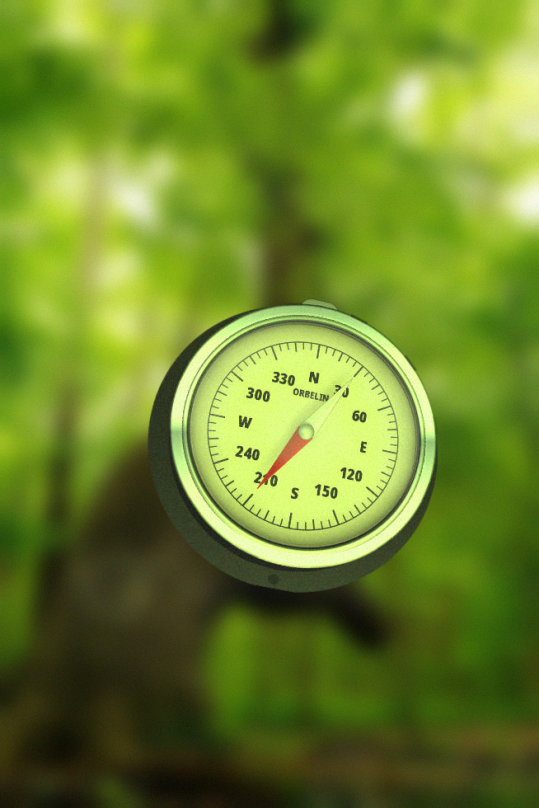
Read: 210,°
